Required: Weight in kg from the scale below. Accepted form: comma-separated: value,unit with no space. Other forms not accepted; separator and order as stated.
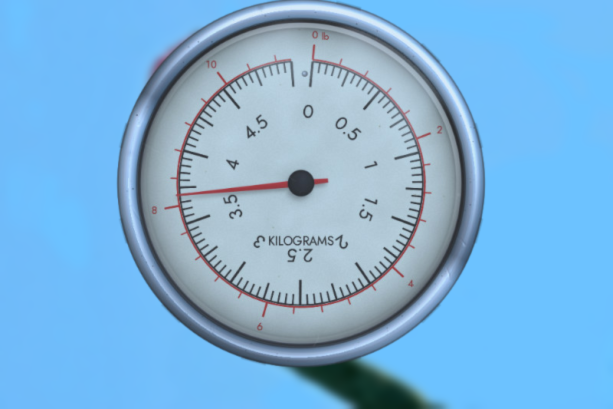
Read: 3.7,kg
